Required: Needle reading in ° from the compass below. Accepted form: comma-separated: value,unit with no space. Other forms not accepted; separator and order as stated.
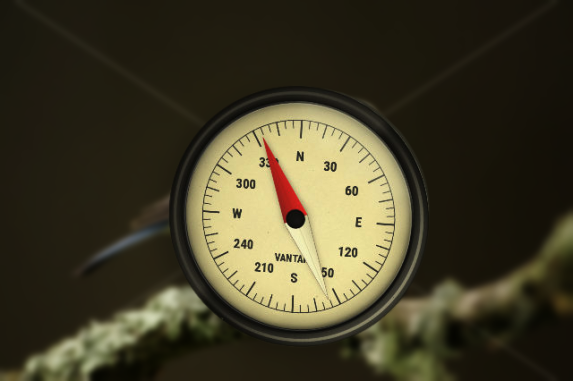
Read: 335,°
